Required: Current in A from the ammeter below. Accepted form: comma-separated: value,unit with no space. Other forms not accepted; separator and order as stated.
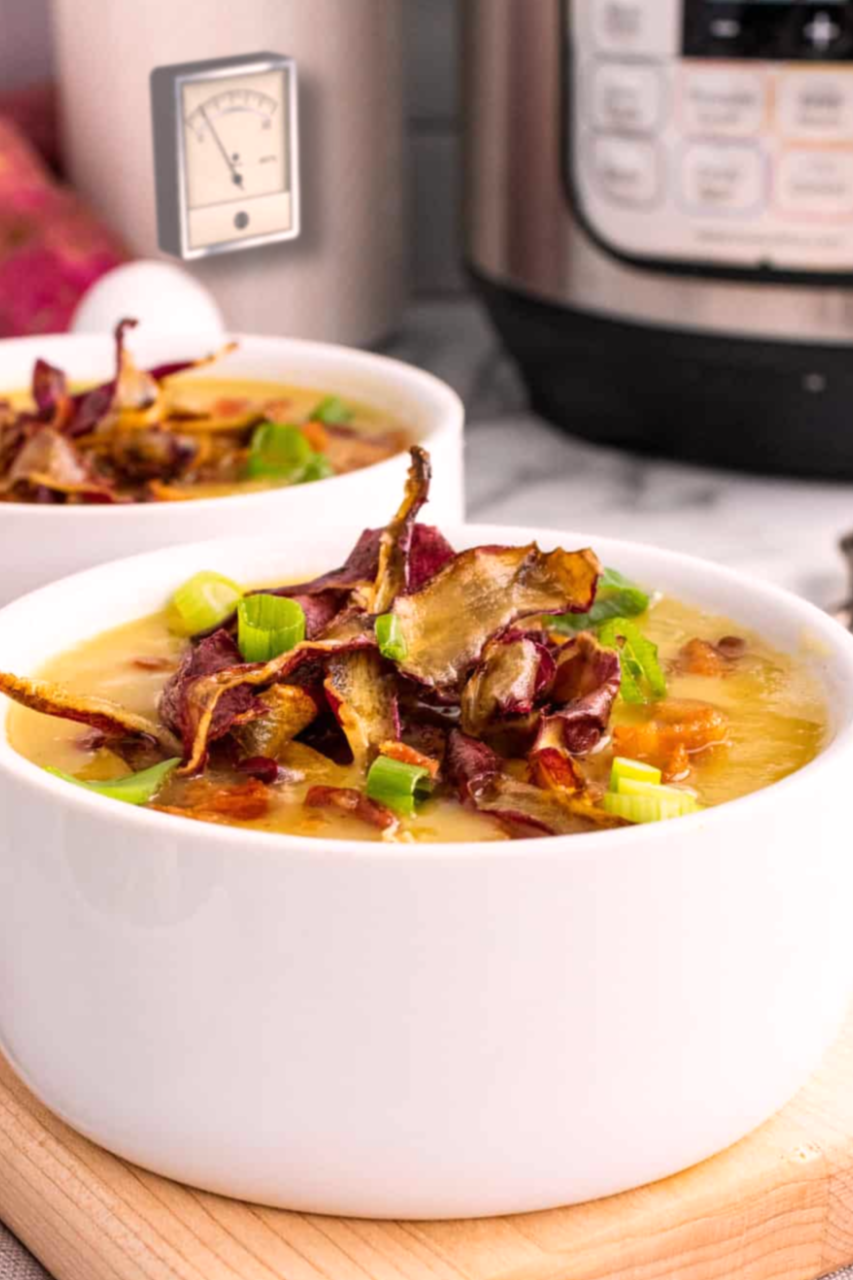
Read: 5,A
